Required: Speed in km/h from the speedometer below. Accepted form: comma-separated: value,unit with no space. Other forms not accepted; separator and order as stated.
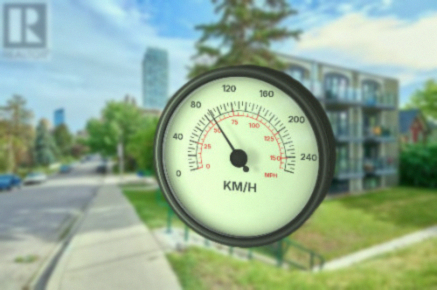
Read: 90,km/h
